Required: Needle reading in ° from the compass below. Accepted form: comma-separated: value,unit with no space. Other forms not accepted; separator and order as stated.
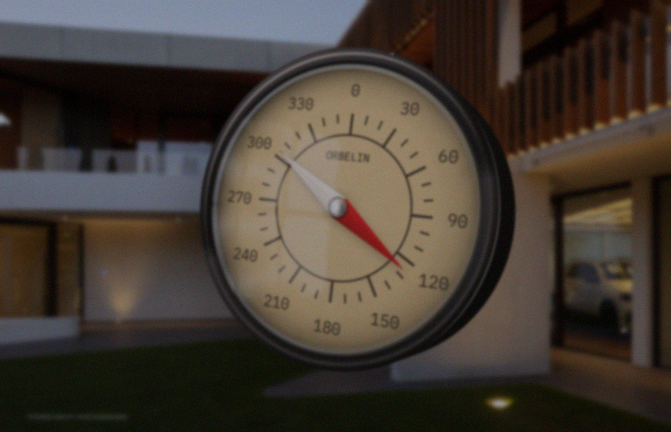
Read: 125,°
